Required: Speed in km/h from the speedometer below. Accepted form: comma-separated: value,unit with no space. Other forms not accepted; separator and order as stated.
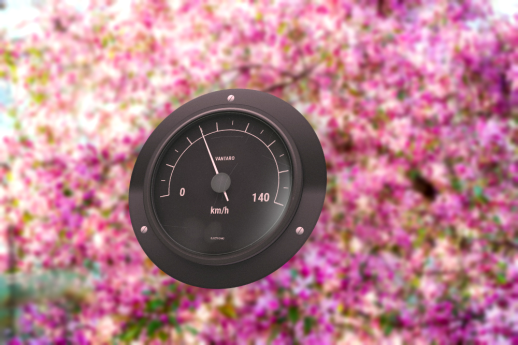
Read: 50,km/h
